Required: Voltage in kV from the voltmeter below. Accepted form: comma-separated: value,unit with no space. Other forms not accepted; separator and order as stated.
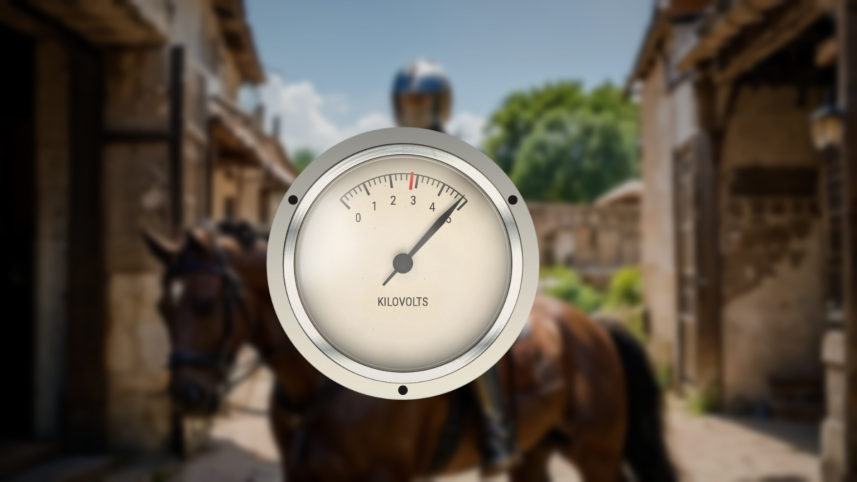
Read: 4.8,kV
